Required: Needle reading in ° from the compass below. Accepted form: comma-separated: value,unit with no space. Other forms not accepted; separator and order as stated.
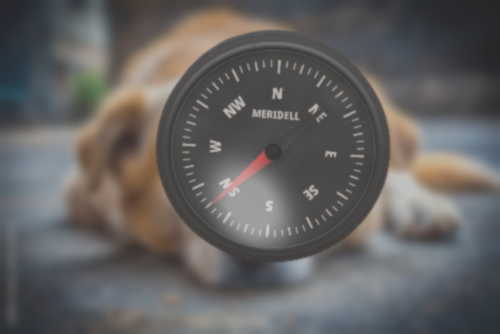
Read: 225,°
